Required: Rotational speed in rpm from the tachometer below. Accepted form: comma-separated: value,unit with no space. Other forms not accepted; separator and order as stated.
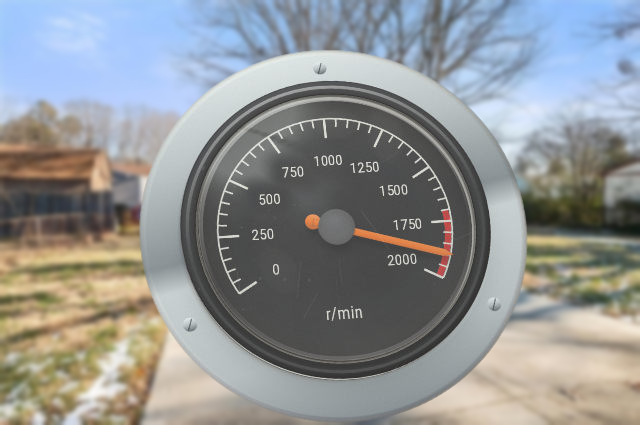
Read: 1900,rpm
